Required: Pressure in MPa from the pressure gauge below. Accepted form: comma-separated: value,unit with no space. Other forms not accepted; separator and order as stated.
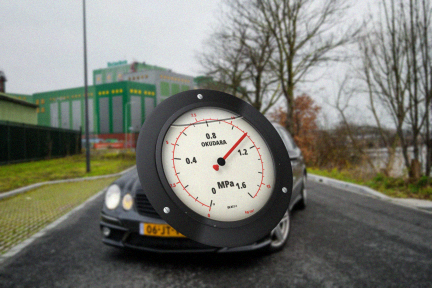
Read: 1.1,MPa
